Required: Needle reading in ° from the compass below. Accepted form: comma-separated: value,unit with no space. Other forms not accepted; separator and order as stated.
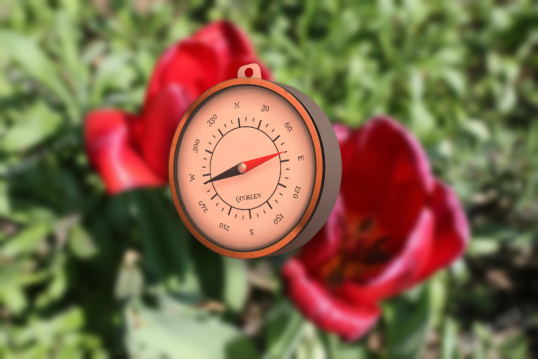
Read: 80,°
